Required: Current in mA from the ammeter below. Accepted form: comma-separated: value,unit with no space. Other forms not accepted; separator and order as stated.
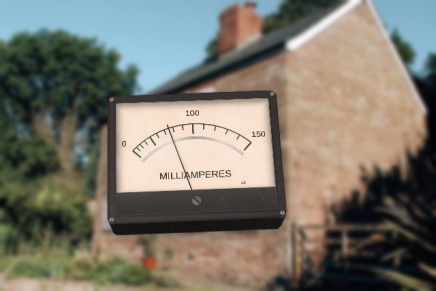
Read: 75,mA
